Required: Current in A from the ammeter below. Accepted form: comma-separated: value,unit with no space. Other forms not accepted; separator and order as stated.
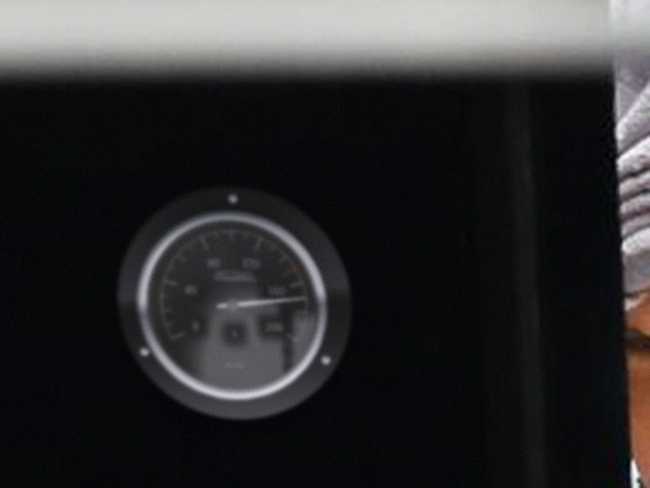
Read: 170,A
